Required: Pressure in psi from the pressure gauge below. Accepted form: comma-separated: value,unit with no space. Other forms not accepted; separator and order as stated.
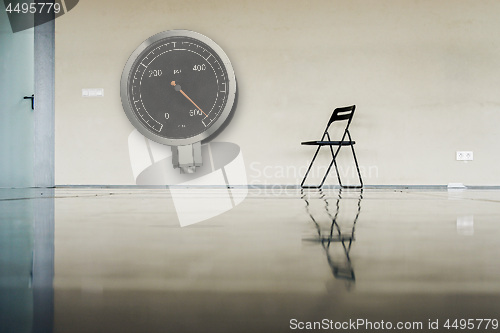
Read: 580,psi
